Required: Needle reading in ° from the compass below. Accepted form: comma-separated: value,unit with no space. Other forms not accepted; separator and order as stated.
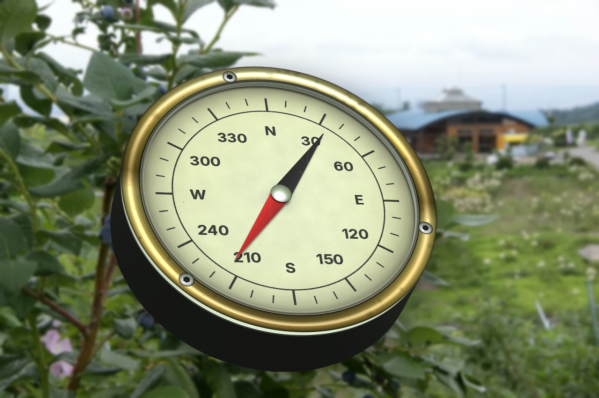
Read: 215,°
